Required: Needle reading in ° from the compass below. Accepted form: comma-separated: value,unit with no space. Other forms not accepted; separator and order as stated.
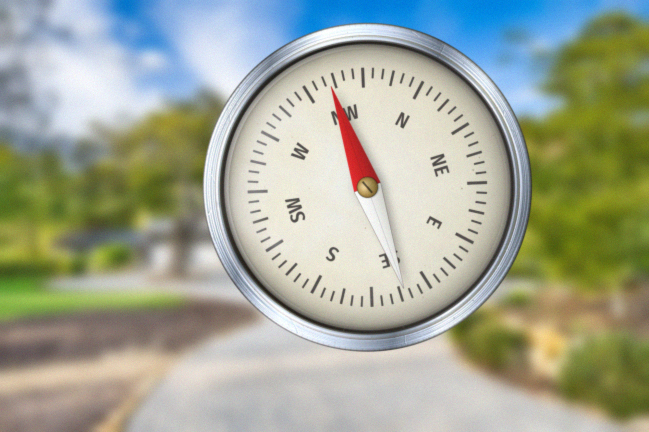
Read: 312.5,°
